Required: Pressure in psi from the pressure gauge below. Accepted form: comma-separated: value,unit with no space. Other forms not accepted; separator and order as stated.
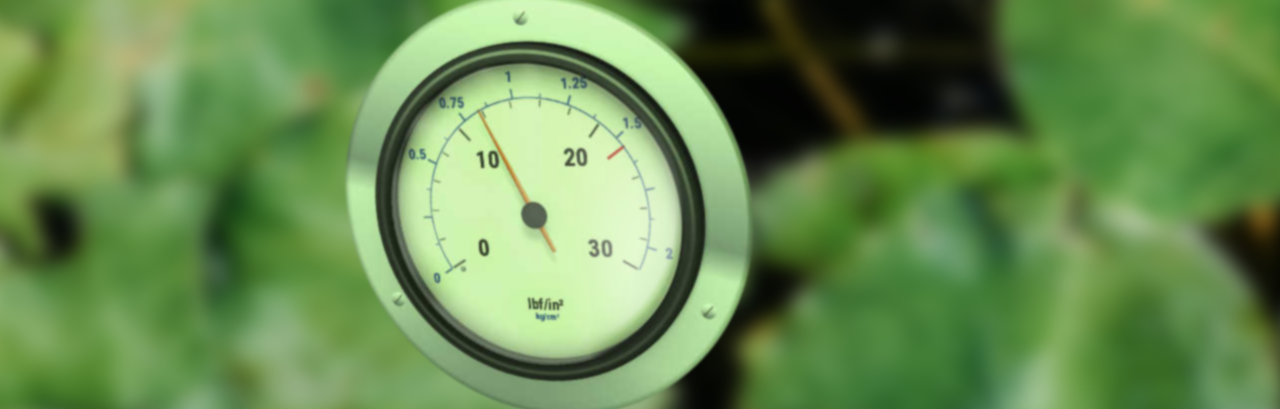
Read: 12,psi
